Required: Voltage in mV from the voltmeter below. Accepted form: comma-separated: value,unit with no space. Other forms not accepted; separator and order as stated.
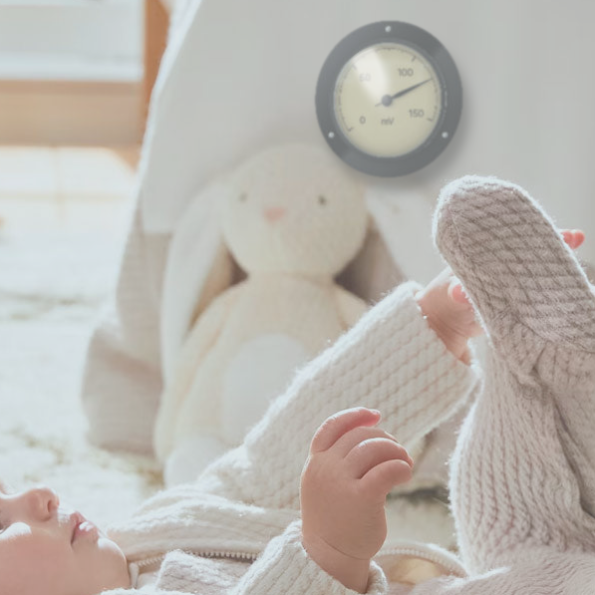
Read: 120,mV
